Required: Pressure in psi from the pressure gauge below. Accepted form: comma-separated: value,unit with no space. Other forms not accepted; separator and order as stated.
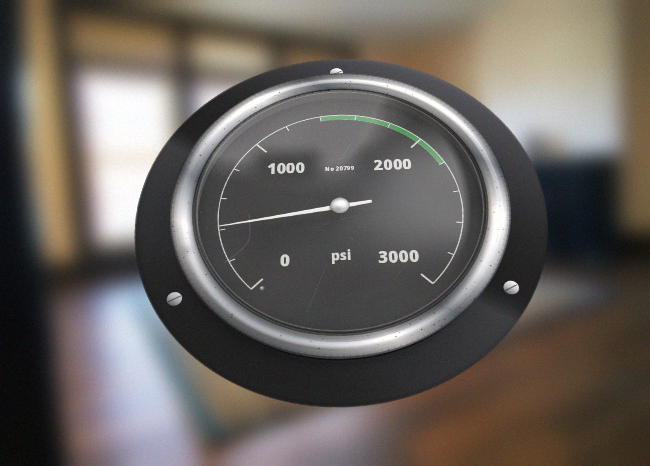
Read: 400,psi
